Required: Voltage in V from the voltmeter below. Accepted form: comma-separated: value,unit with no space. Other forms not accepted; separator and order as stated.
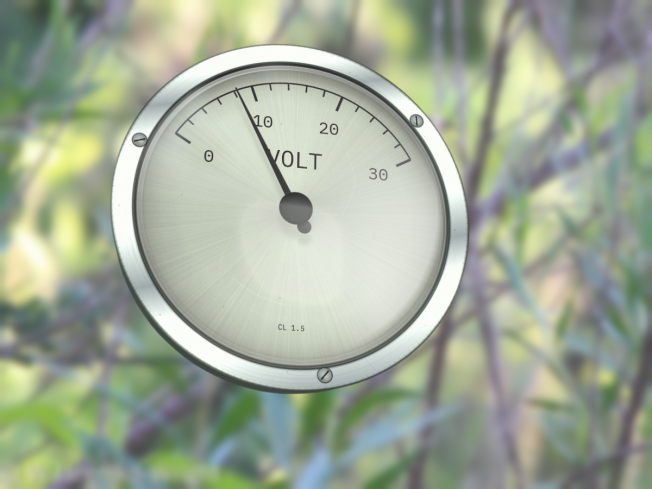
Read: 8,V
